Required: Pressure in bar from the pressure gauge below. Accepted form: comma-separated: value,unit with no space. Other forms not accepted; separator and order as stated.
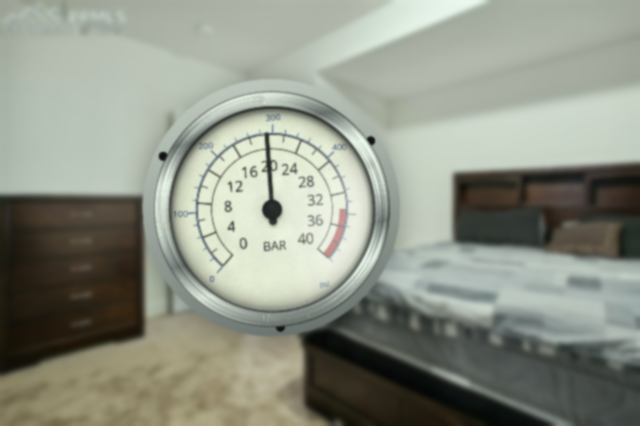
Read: 20,bar
